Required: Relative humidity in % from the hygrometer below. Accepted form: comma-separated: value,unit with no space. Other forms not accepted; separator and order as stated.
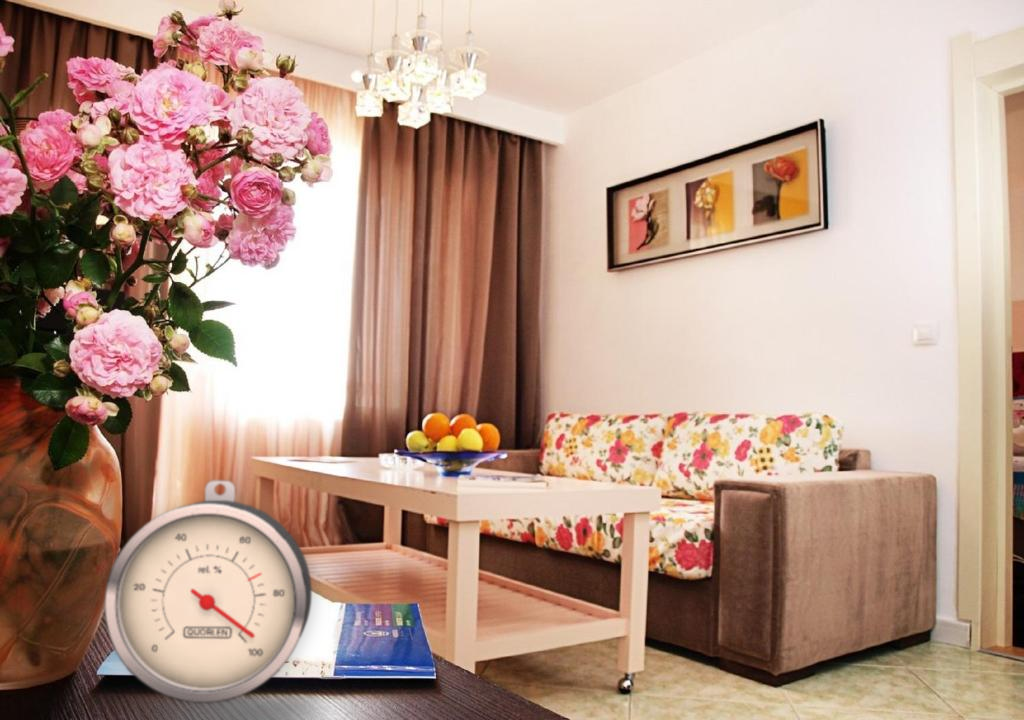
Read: 96,%
